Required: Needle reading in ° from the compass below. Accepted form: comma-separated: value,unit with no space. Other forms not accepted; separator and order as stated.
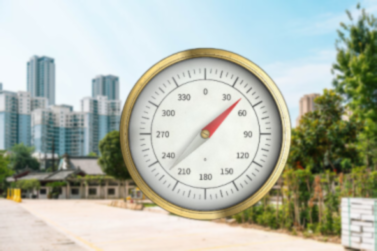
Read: 45,°
